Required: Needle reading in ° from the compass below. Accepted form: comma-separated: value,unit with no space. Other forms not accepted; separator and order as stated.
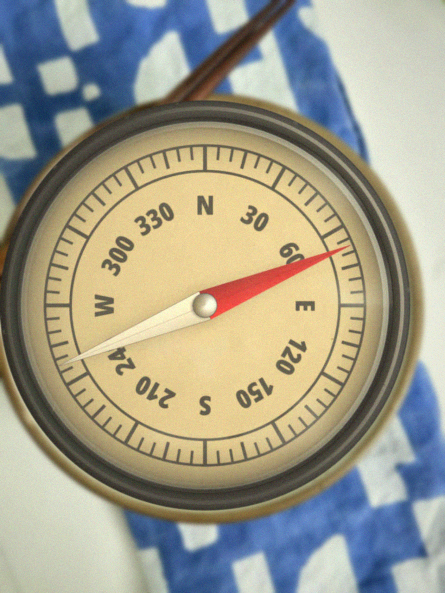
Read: 67.5,°
